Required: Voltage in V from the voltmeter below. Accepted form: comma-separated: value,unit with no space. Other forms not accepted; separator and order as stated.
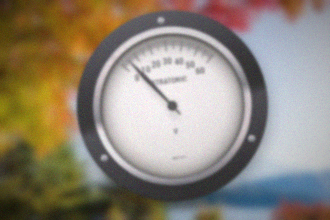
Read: 5,V
